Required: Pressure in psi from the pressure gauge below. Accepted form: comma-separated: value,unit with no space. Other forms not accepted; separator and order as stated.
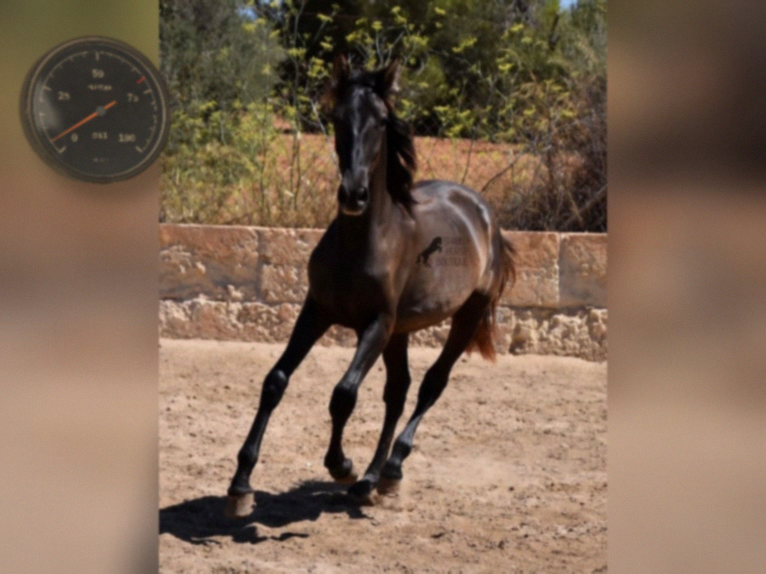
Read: 5,psi
